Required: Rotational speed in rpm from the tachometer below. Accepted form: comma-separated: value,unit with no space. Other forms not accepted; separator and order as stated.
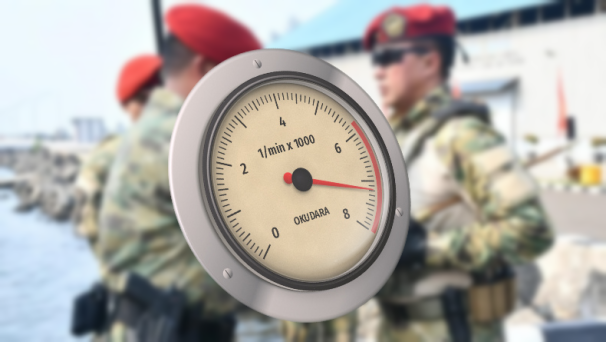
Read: 7200,rpm
